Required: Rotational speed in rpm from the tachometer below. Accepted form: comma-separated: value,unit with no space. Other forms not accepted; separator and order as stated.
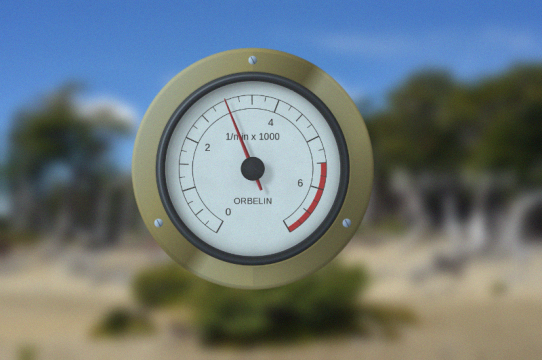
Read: 3000,rpm
